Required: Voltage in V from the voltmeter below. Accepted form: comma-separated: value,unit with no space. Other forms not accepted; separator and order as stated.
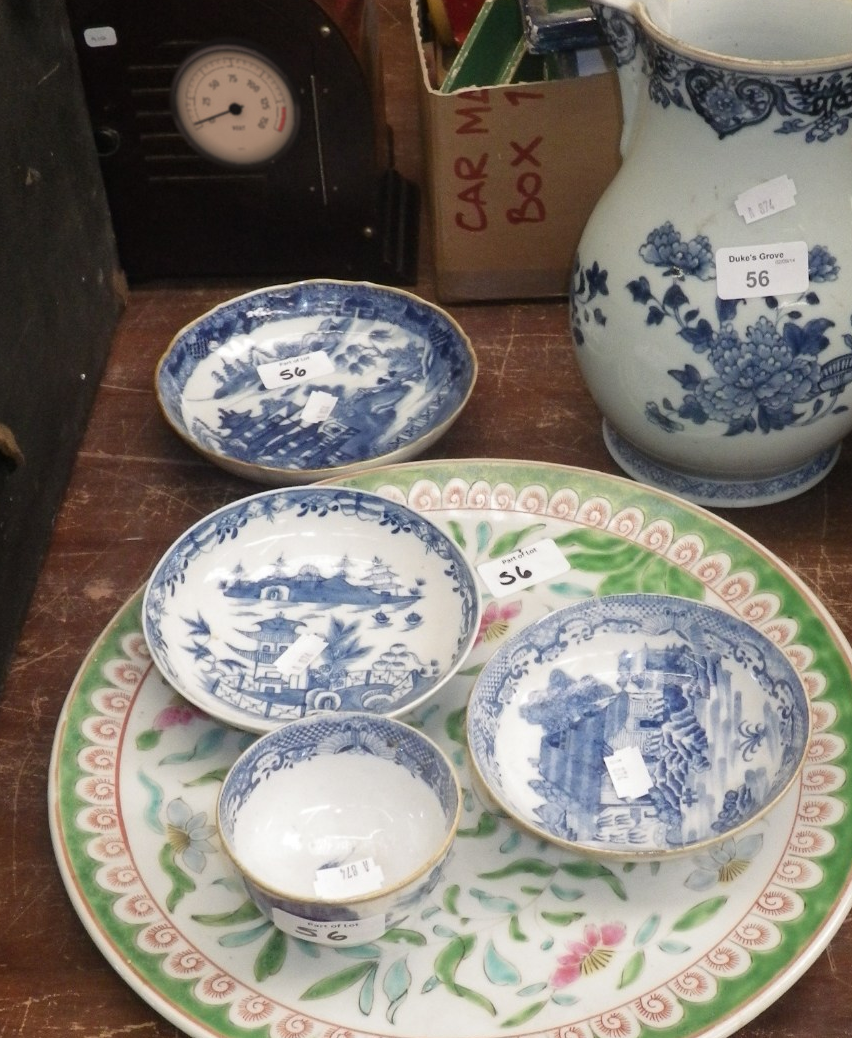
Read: 5,V
